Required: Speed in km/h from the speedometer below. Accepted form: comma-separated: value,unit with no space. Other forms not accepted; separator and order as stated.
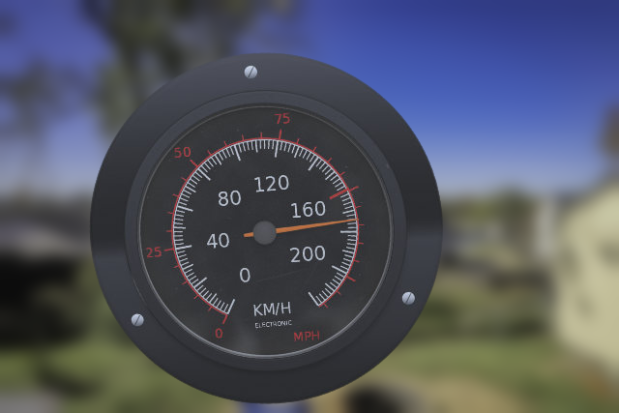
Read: 174,km/h
